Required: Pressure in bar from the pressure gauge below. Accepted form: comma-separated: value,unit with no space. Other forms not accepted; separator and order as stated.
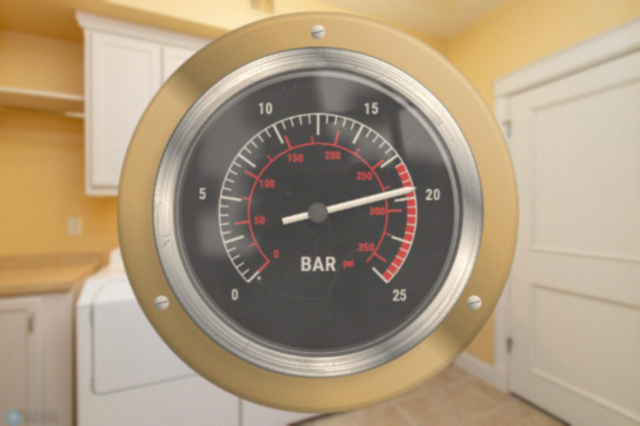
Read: 19.5,bar
